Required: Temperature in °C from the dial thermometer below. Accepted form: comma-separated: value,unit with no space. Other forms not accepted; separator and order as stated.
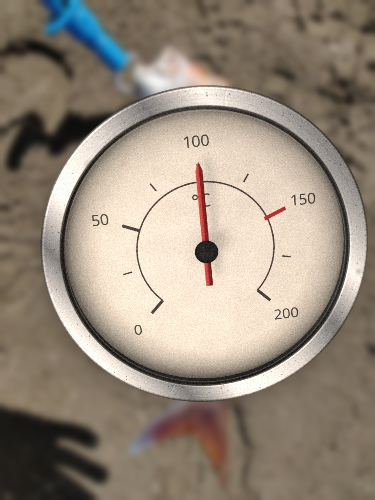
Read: 100,°C
